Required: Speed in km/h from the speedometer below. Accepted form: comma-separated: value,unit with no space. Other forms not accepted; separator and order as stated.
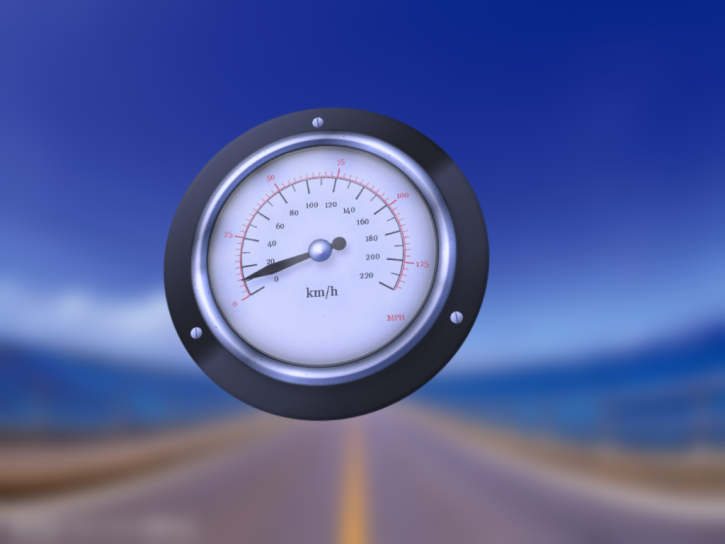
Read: 10,km/h
